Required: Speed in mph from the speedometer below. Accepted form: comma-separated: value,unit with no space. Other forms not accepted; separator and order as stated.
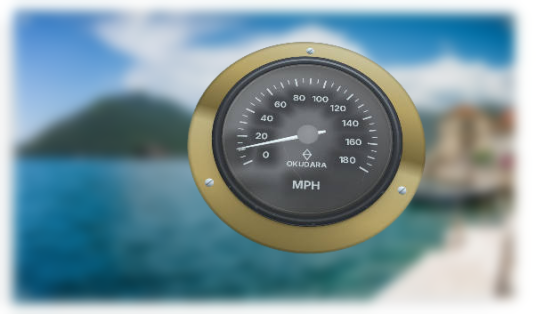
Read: 10,mph
